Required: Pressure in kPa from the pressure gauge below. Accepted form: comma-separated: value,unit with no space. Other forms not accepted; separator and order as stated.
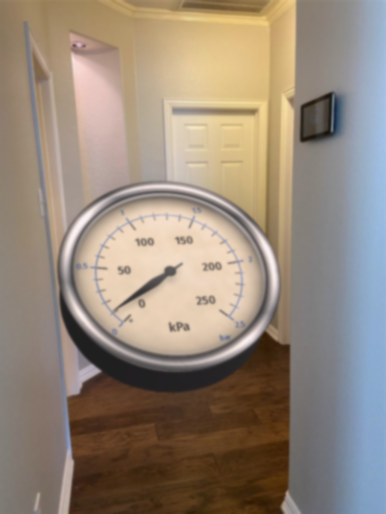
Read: 10,kPa
